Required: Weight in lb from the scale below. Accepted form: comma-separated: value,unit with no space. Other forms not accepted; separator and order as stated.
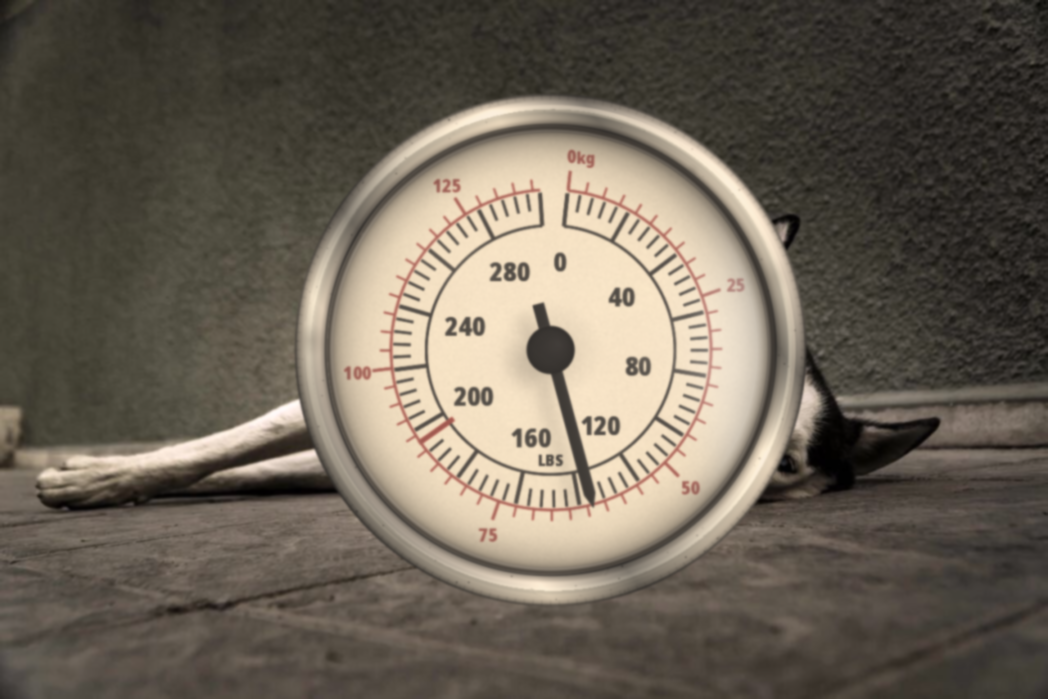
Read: 136,lb
